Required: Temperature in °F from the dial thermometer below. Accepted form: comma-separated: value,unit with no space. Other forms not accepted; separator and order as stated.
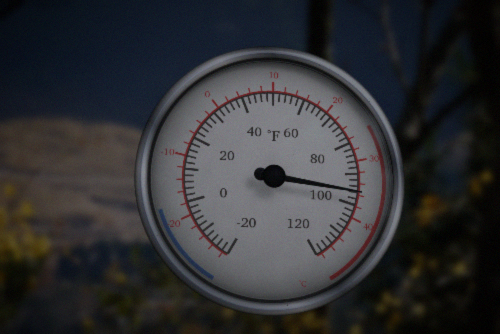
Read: 96,°F
